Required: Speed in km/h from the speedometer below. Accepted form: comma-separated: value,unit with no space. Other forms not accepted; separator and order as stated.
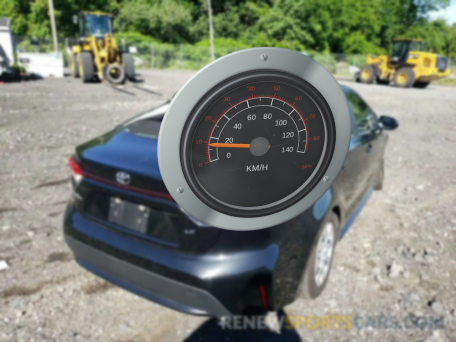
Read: 15,km/h
